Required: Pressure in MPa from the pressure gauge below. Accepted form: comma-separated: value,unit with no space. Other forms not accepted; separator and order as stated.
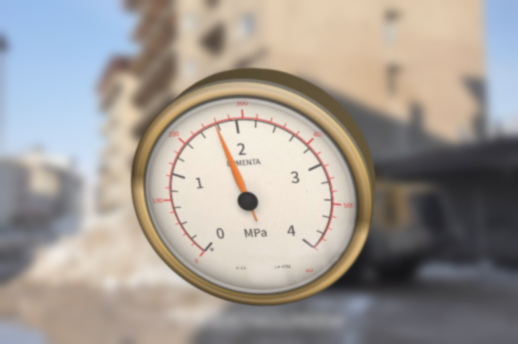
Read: 1.8,MPa
